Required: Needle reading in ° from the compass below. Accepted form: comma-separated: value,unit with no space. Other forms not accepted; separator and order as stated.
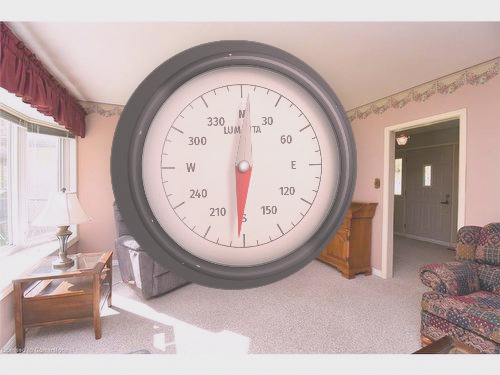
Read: 185,°
